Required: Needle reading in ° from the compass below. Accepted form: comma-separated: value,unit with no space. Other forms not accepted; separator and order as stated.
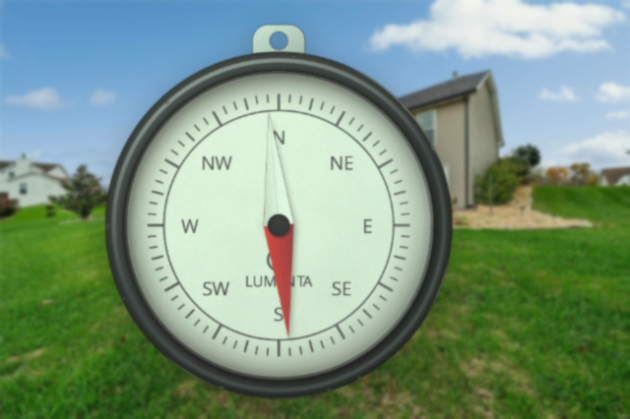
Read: 175,°
